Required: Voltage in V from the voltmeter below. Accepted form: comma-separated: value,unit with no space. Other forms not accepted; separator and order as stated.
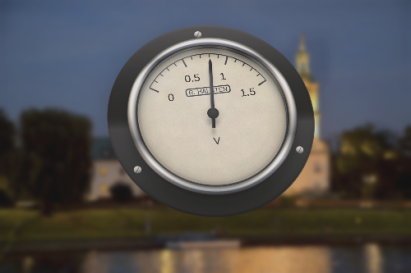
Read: 0.8,V
